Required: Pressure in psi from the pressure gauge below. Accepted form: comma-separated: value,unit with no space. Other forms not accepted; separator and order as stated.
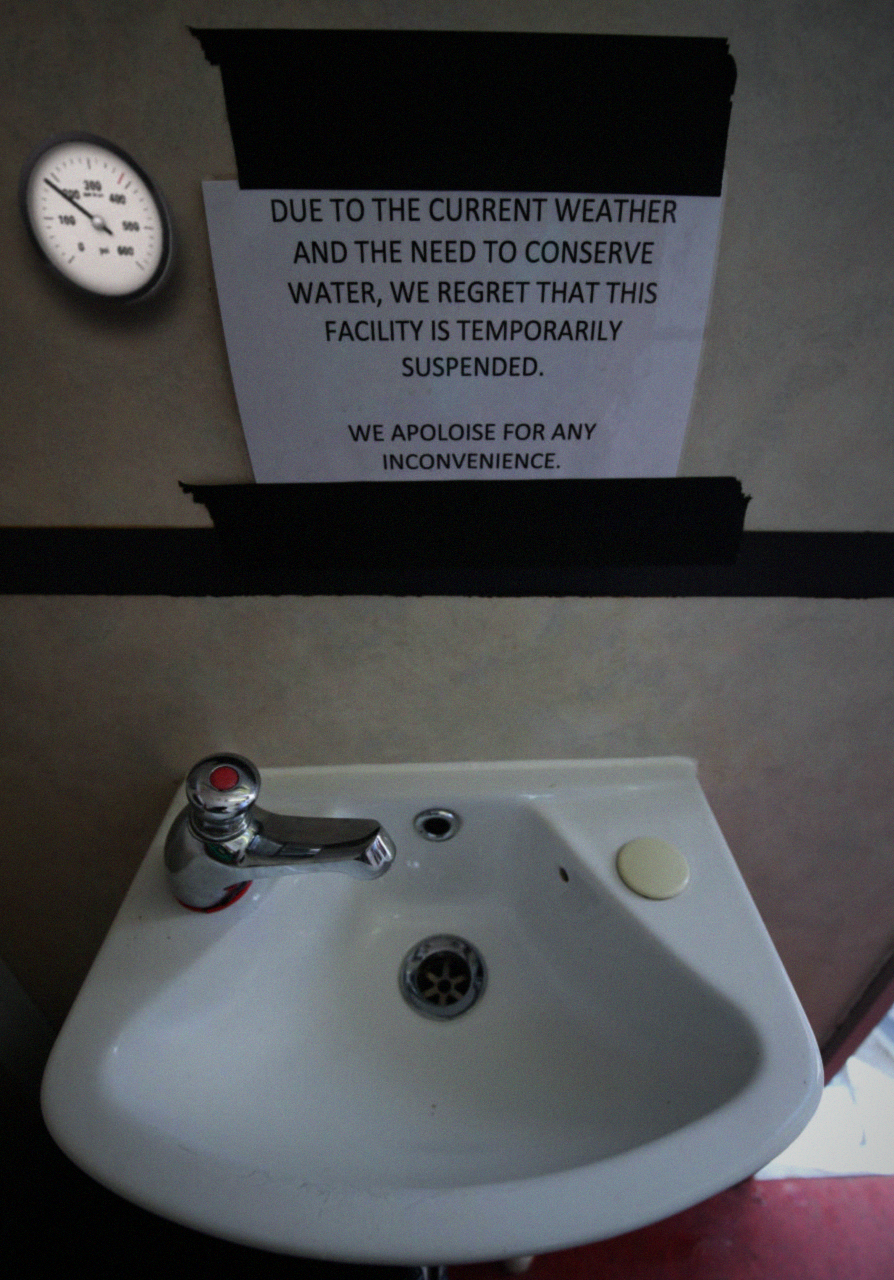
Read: 180,psi
